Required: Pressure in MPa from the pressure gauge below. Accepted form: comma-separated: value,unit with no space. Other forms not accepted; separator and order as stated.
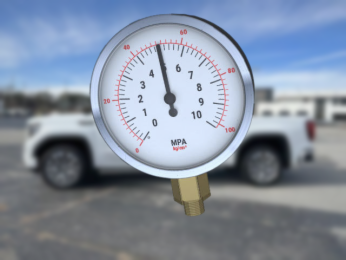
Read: 5,MPa
